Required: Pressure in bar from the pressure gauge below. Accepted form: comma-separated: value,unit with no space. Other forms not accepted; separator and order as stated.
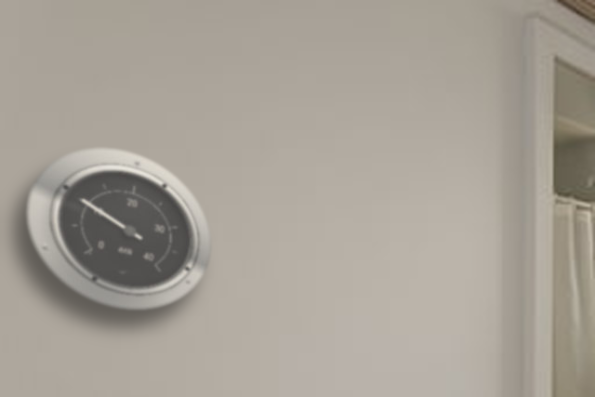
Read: 10,bar
